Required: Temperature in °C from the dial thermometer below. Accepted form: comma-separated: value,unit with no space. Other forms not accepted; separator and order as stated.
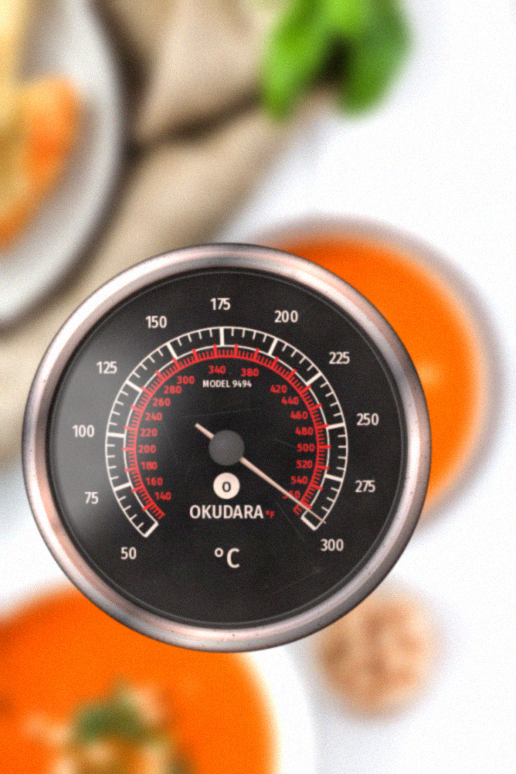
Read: 295,°C
